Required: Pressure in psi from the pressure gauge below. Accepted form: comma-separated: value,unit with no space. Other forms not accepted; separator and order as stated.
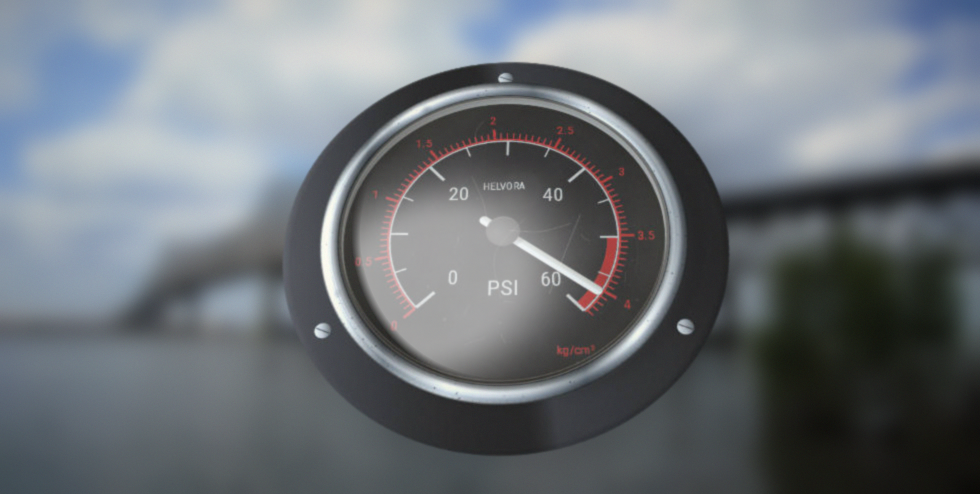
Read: 57.5,psi
